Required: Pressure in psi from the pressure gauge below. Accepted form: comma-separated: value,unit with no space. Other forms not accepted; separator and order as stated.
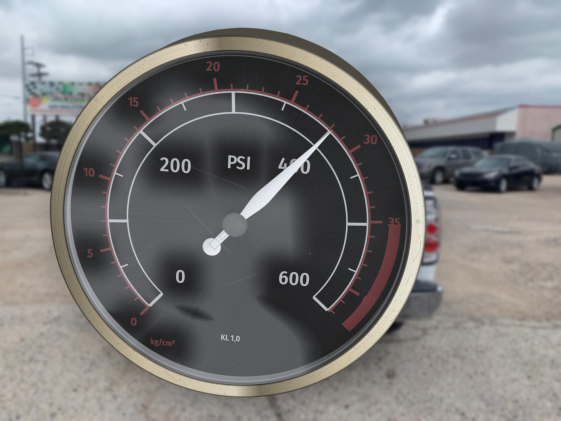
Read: 400,psi
